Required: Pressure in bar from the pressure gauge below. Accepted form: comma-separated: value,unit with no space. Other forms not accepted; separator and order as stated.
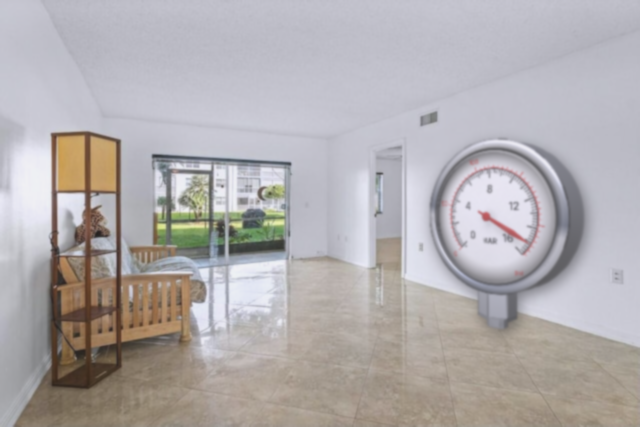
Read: 15,bar
